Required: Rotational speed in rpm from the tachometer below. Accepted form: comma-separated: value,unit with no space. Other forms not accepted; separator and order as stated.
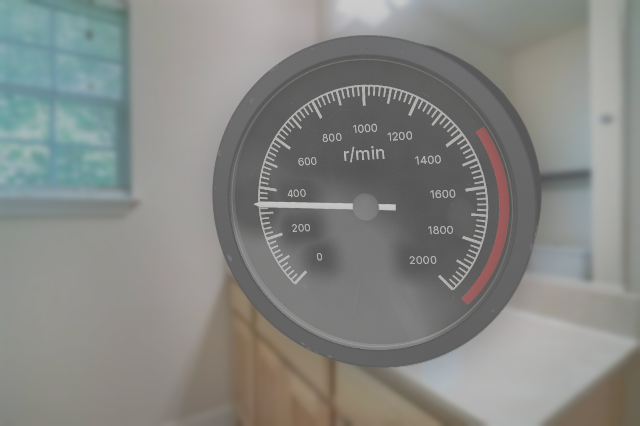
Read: 340,rpm
